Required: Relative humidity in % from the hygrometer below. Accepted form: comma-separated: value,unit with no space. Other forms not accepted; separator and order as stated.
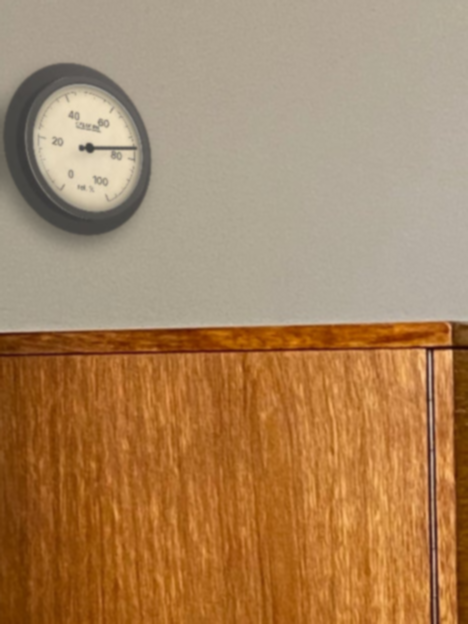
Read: 76,%
